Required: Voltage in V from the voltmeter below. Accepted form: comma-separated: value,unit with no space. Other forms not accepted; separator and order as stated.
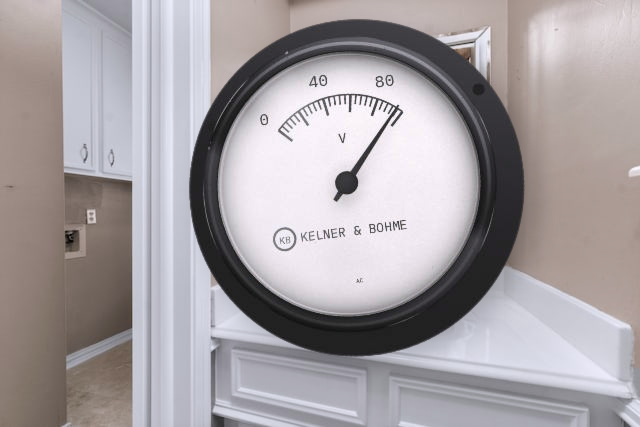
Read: 96,V
